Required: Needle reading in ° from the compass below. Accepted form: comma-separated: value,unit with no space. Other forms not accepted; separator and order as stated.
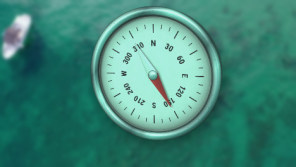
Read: 150,°
